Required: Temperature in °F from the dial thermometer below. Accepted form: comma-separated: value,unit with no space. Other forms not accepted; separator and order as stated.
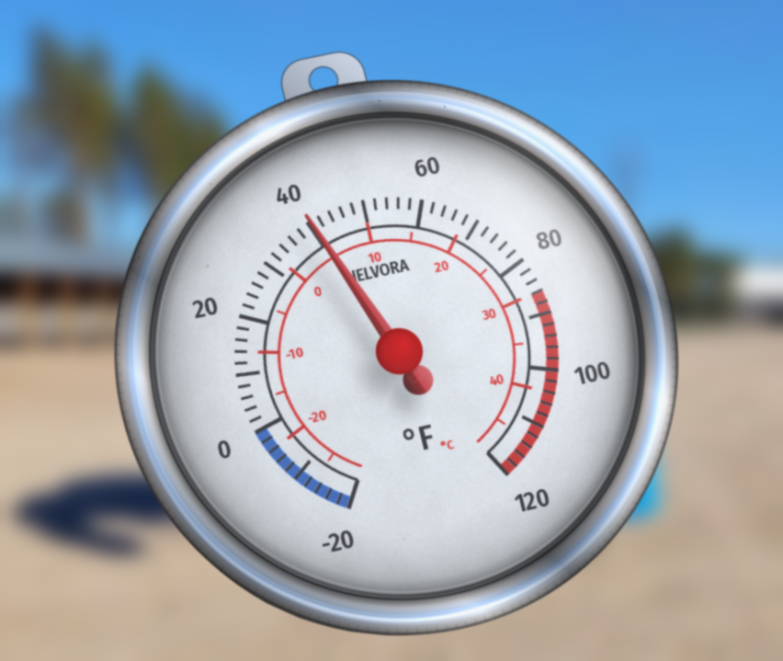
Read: 40,°F
